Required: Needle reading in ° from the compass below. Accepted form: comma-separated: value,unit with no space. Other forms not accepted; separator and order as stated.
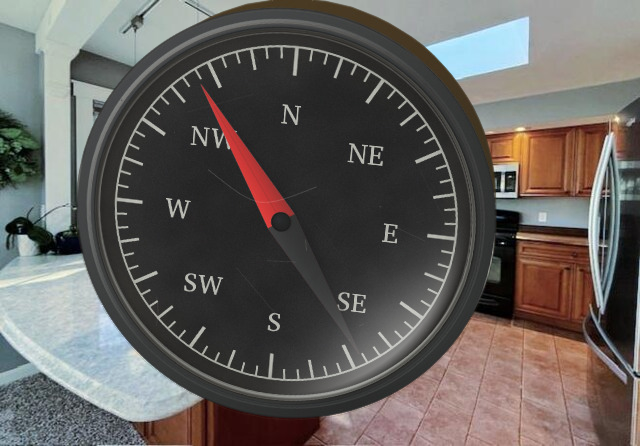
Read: 325,°
